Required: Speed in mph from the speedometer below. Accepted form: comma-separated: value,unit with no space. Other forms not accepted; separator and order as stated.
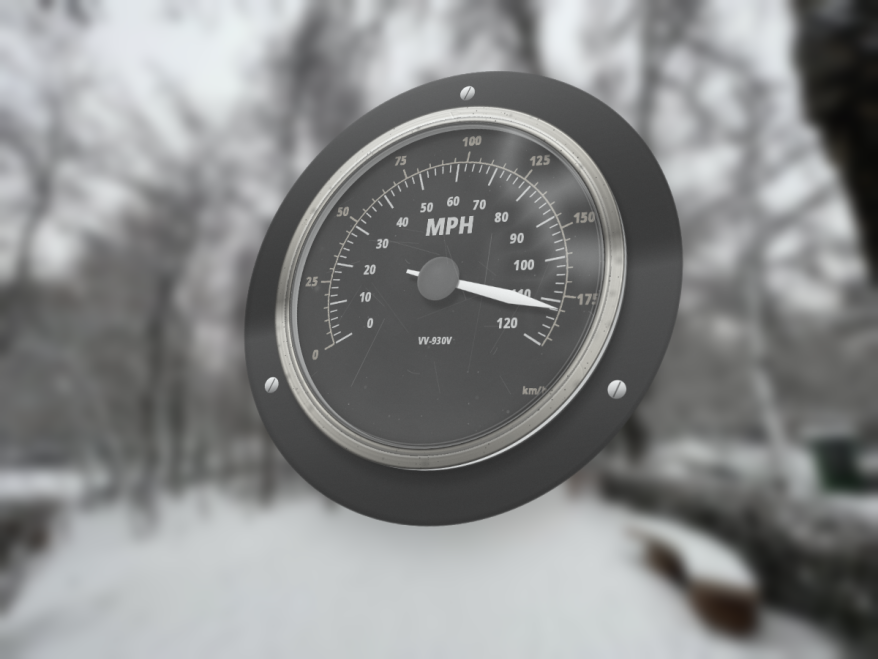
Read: 112,mph
